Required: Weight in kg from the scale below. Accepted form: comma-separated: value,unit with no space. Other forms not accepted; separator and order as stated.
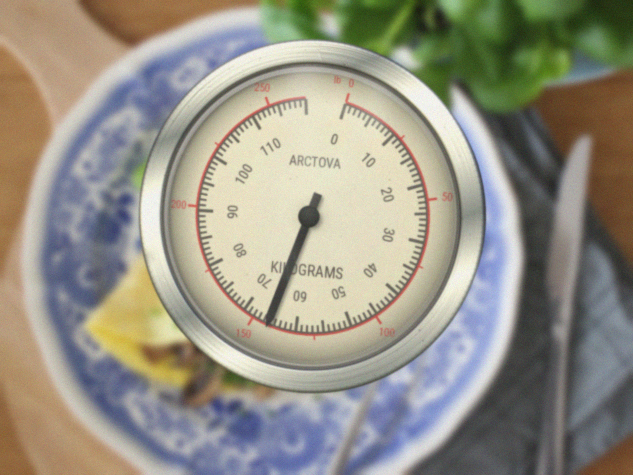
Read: 65,kg
